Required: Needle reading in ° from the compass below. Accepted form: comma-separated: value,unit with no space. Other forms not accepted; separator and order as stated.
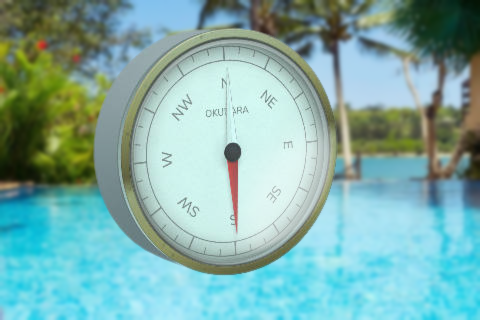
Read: 180,°
